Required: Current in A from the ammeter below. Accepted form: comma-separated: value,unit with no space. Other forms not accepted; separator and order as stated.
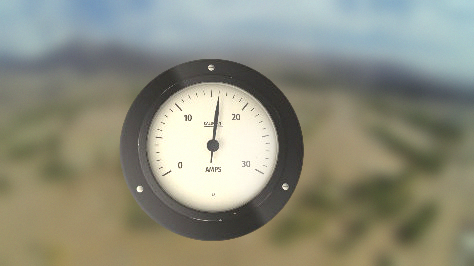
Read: 16,A
